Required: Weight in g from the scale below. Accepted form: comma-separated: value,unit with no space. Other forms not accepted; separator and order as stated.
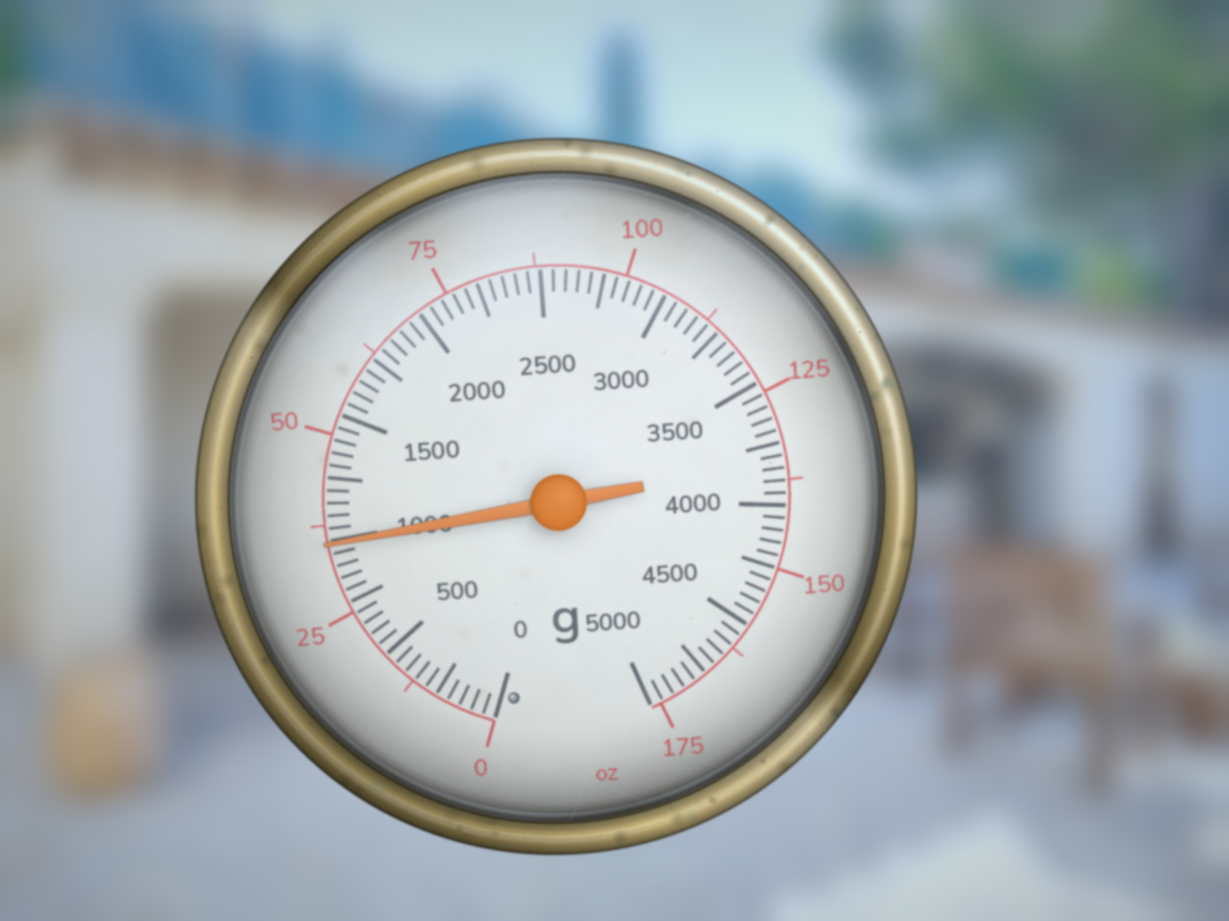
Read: 1000,g
